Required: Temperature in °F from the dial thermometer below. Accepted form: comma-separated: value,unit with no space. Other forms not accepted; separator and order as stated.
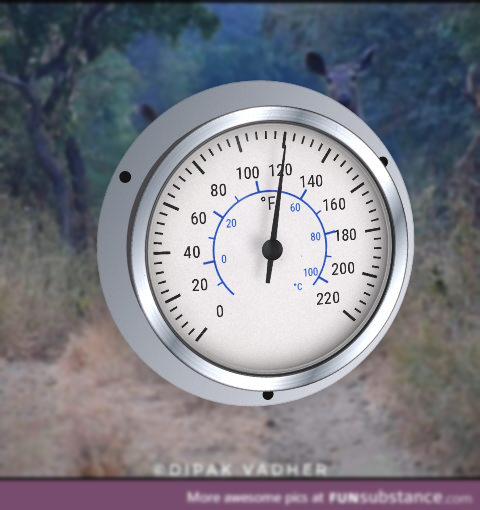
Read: 120,°F
